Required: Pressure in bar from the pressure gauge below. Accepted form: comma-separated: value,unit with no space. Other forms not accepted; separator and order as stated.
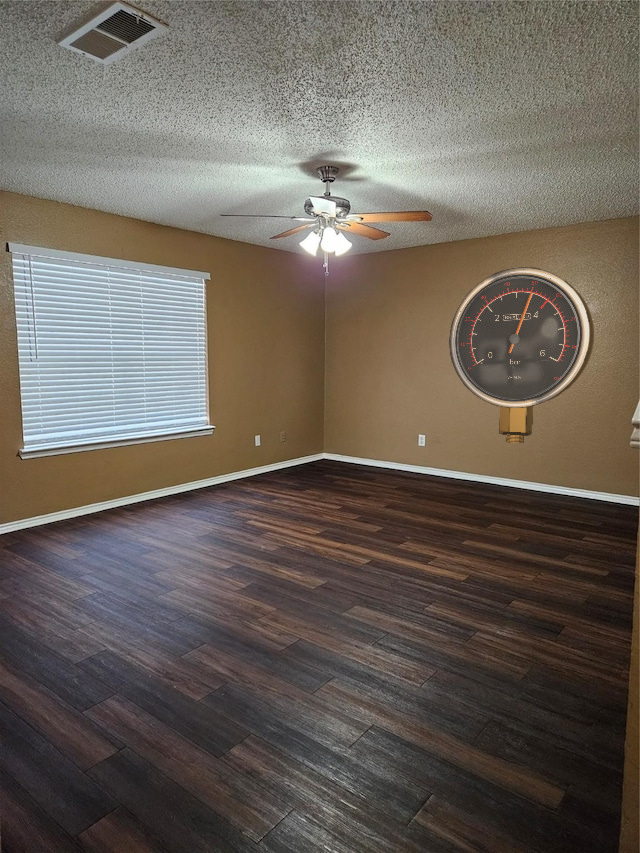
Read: 3.5,bar
